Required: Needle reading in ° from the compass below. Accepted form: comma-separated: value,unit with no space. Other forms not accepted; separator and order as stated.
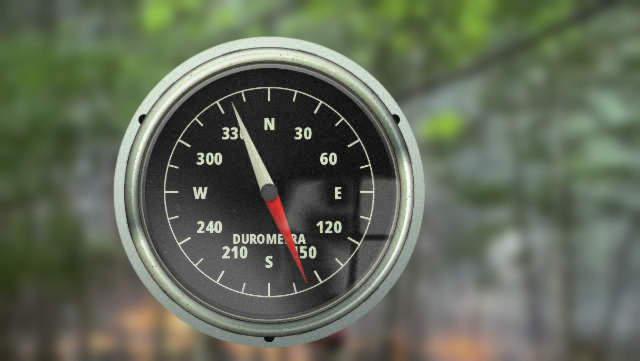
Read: 157.5,°
